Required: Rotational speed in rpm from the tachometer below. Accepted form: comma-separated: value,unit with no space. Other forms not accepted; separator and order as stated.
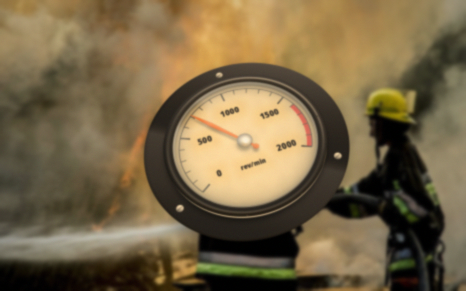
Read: 700,rpm
